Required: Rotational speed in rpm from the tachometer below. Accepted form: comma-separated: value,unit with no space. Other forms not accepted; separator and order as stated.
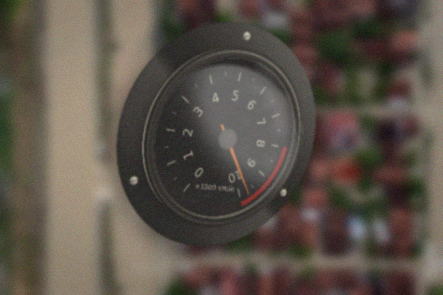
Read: 9750,rpm
